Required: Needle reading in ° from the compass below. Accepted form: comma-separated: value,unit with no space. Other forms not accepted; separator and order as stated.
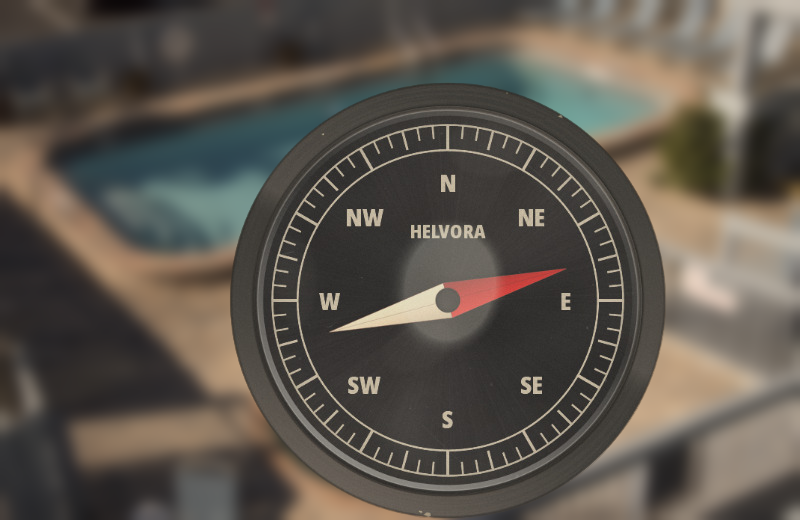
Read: 75,°
